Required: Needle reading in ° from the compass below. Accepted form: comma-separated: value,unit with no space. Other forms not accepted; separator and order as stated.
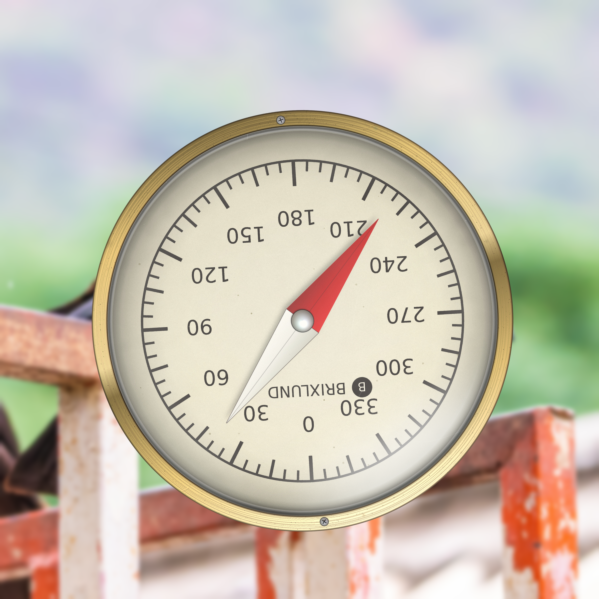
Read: 220,°
